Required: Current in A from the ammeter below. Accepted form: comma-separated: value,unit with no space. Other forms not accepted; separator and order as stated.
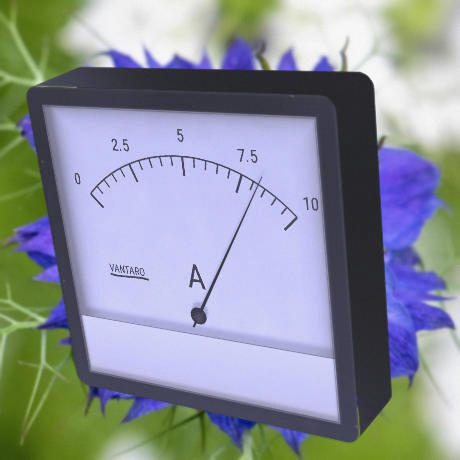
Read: 8.25,A
